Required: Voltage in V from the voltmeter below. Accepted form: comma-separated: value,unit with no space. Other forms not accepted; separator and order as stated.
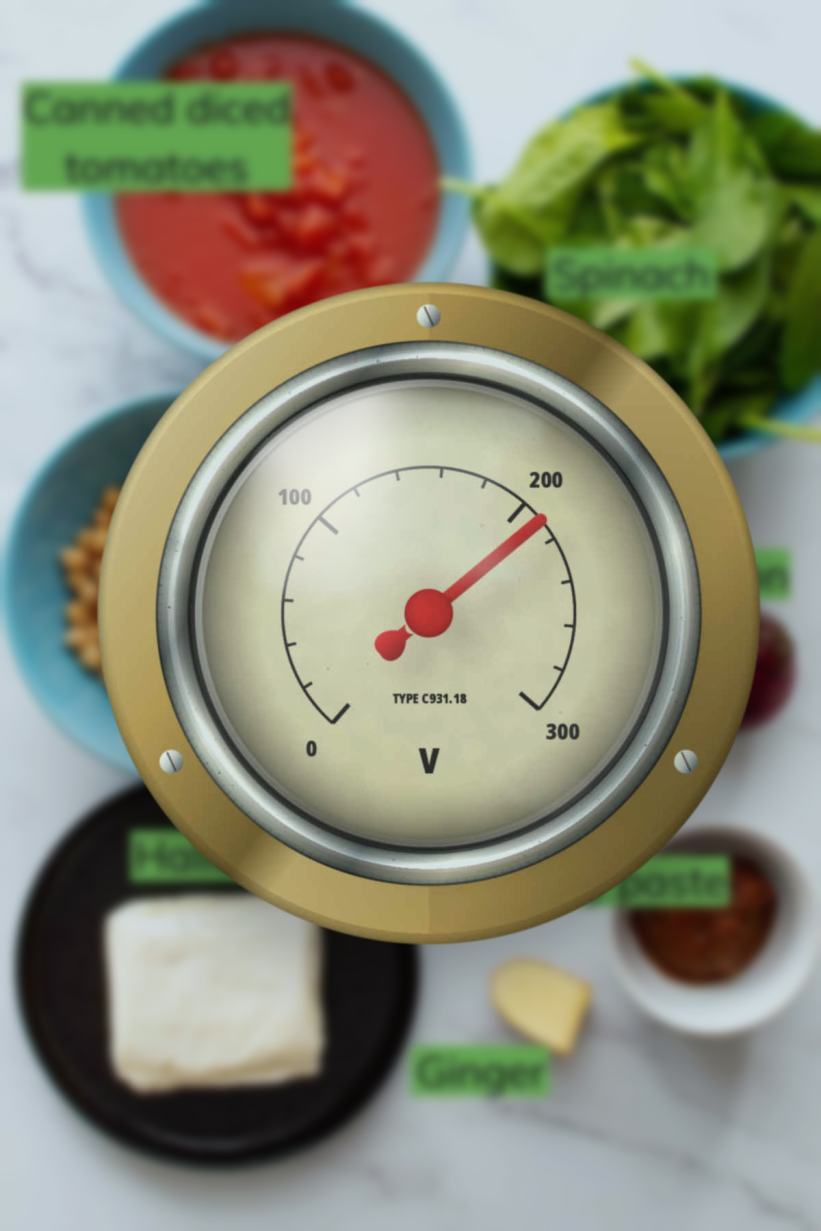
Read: 210,V
